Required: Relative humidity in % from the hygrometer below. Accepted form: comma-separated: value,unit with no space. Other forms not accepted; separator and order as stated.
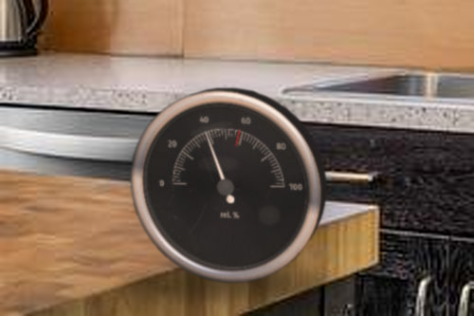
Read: 40,%
